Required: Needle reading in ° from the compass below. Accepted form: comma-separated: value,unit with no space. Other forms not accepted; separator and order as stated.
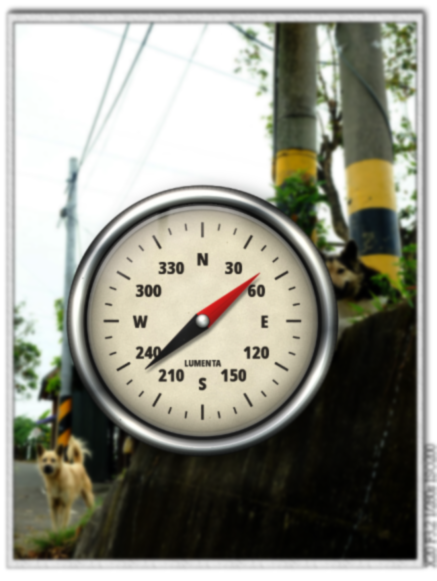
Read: 50,°
